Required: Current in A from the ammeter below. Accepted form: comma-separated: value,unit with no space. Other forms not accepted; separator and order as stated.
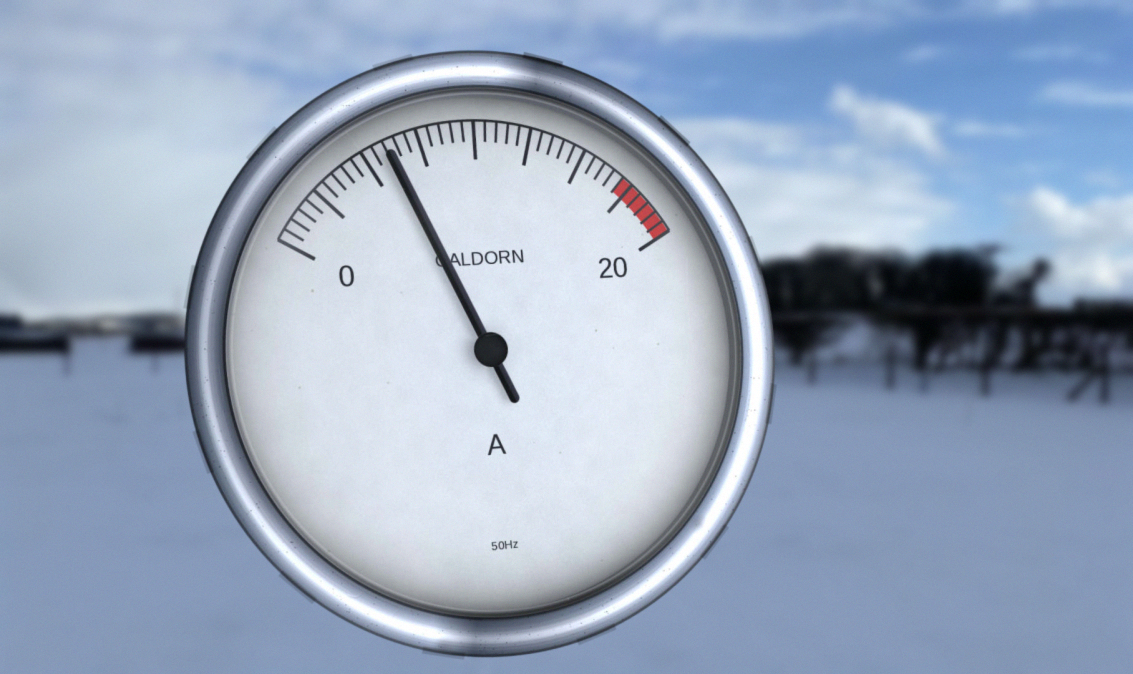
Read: 6,A
